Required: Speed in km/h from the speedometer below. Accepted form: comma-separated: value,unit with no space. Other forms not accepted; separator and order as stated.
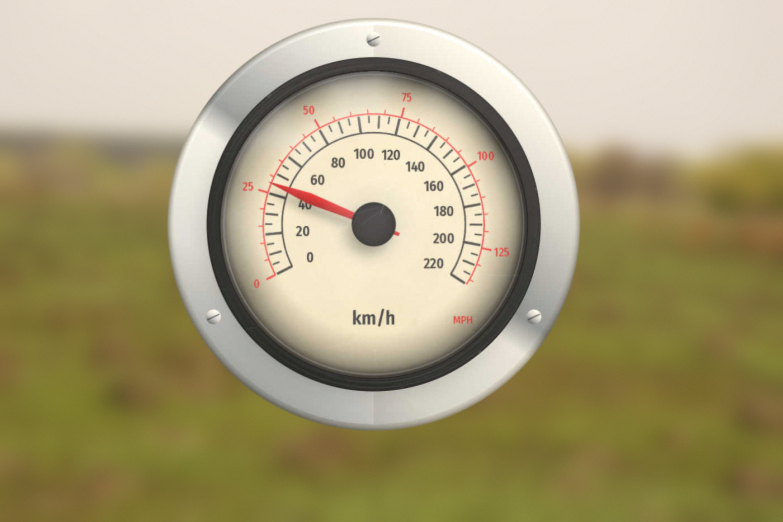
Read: 45,km/h
